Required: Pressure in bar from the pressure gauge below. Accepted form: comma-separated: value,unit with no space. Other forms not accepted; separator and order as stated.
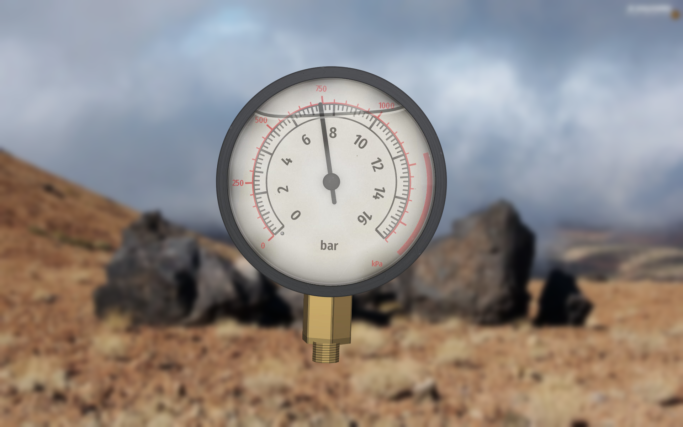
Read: 7.4,bar
